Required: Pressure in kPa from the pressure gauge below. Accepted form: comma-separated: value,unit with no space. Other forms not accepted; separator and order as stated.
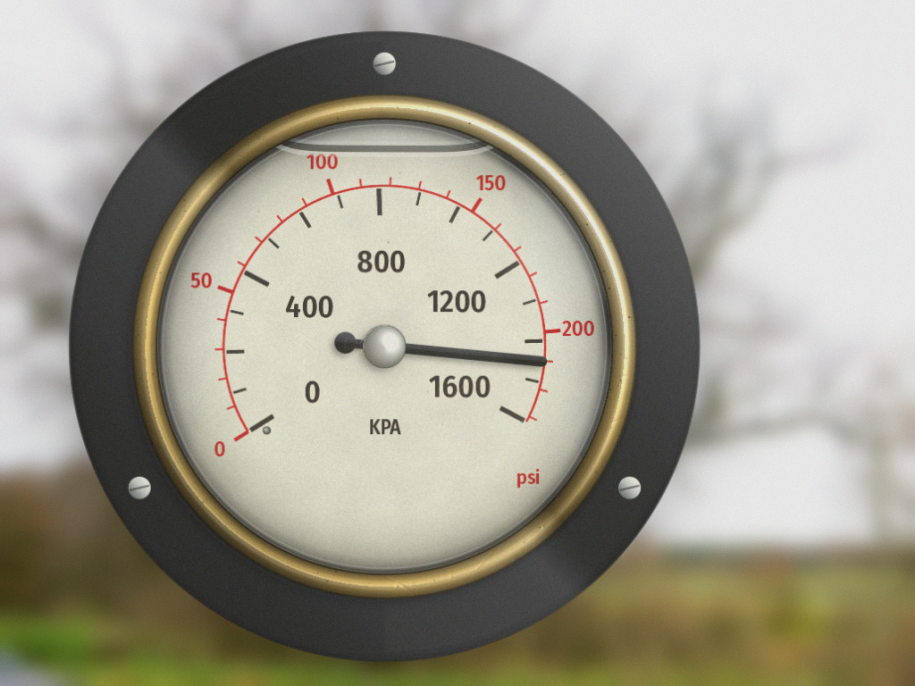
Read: 1450,kPa
